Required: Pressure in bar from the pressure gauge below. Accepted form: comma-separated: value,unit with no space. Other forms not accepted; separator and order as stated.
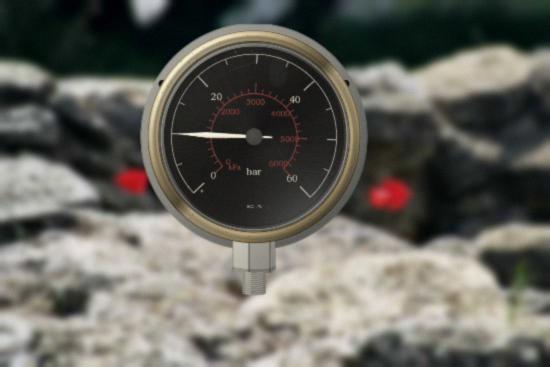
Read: 10,bar
